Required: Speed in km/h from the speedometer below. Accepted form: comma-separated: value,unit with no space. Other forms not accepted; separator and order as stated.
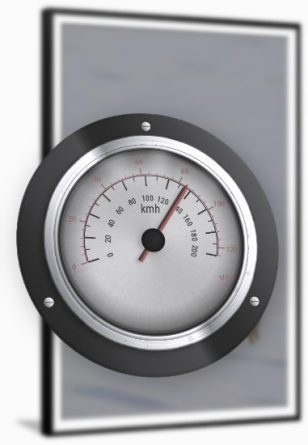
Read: 135,km/h
